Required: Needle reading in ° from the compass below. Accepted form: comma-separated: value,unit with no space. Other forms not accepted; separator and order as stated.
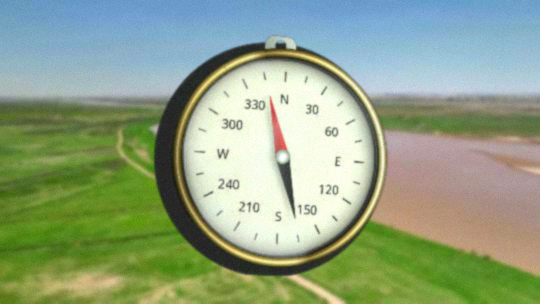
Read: 345,°
